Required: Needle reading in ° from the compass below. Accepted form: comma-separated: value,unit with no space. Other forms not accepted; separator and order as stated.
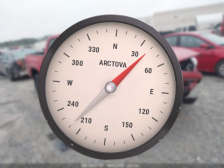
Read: 40,°
